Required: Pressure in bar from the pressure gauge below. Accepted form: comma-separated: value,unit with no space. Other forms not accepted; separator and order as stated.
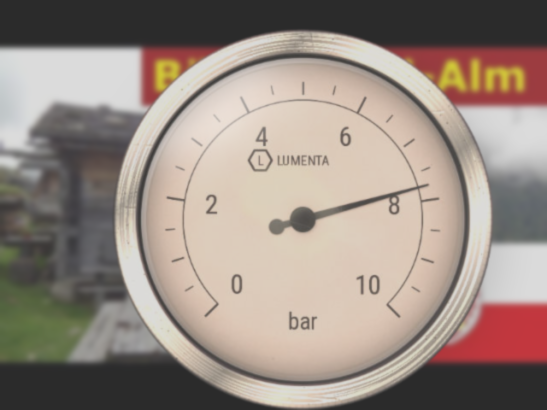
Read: 7.75,bar
